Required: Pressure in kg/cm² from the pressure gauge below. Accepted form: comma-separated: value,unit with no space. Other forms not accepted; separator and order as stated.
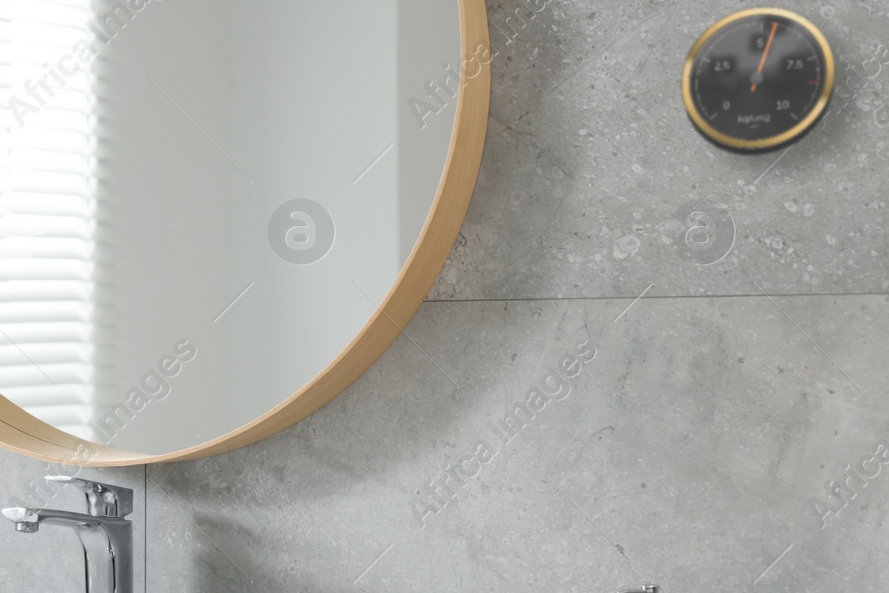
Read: 5.5,kg/cm²
